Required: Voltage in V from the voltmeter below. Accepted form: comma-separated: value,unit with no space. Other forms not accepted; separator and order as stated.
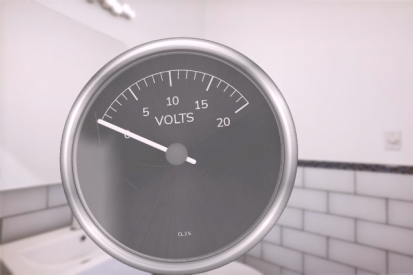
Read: 0,V
